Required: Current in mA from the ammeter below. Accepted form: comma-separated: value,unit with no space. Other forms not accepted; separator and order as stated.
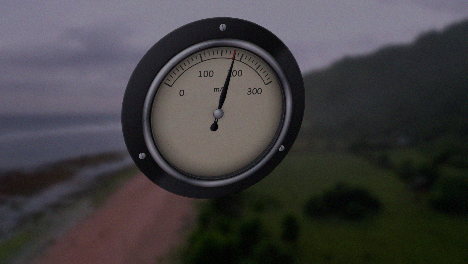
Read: 180,mA
